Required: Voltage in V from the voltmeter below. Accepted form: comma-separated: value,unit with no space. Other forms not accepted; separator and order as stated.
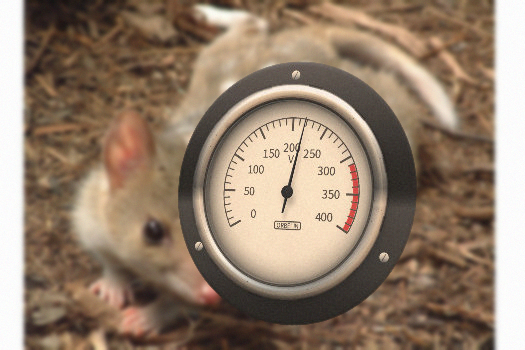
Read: 220,V
